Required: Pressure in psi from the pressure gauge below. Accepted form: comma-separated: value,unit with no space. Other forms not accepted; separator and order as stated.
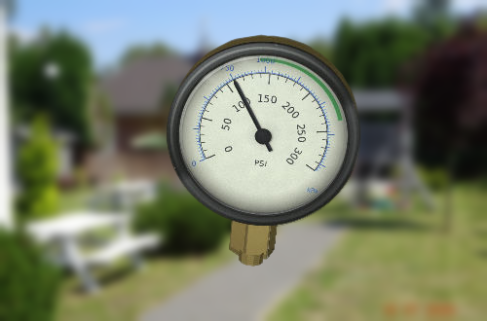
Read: 110,psi
